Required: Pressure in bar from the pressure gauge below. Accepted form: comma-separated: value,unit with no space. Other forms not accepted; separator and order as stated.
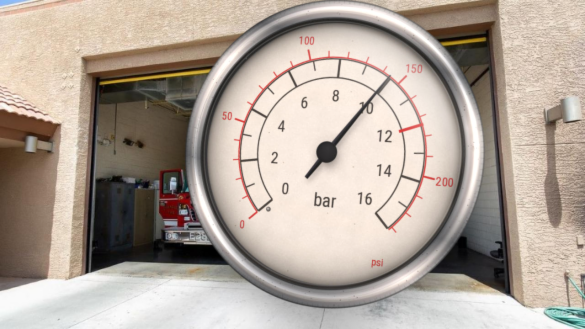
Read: 10,bar
